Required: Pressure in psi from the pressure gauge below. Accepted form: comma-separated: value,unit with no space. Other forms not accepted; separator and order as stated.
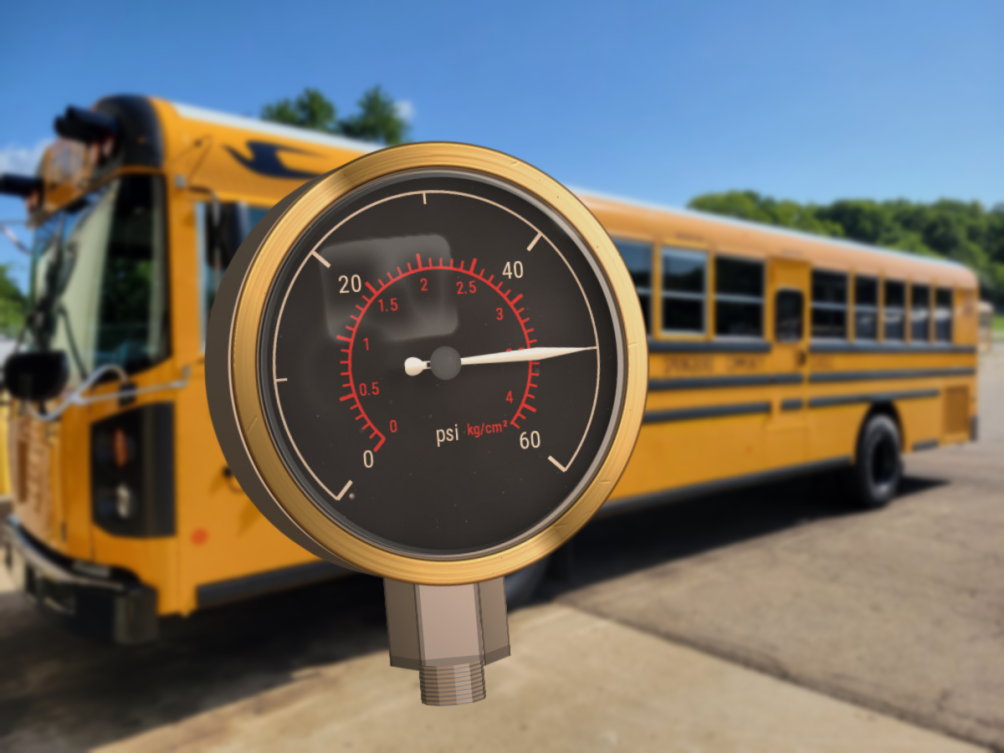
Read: 50,psi
